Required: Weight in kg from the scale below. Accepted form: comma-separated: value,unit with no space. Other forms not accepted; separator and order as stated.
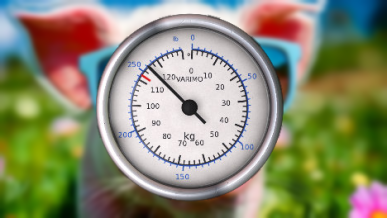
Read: 116,kg
